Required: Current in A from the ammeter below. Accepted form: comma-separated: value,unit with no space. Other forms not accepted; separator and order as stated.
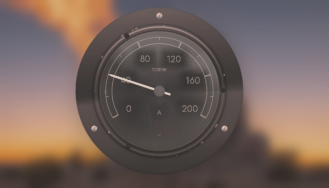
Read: 40,A
